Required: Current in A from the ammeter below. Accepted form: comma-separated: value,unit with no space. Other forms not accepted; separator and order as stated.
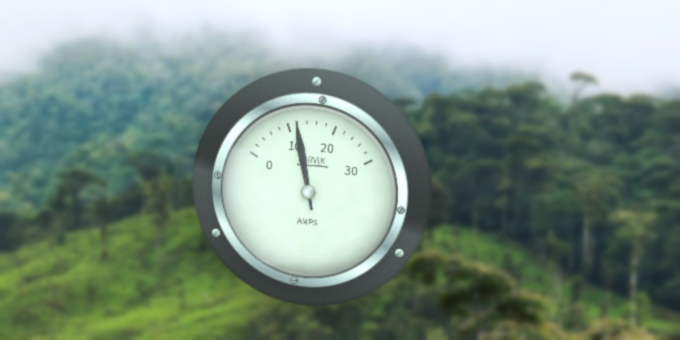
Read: 12,A
